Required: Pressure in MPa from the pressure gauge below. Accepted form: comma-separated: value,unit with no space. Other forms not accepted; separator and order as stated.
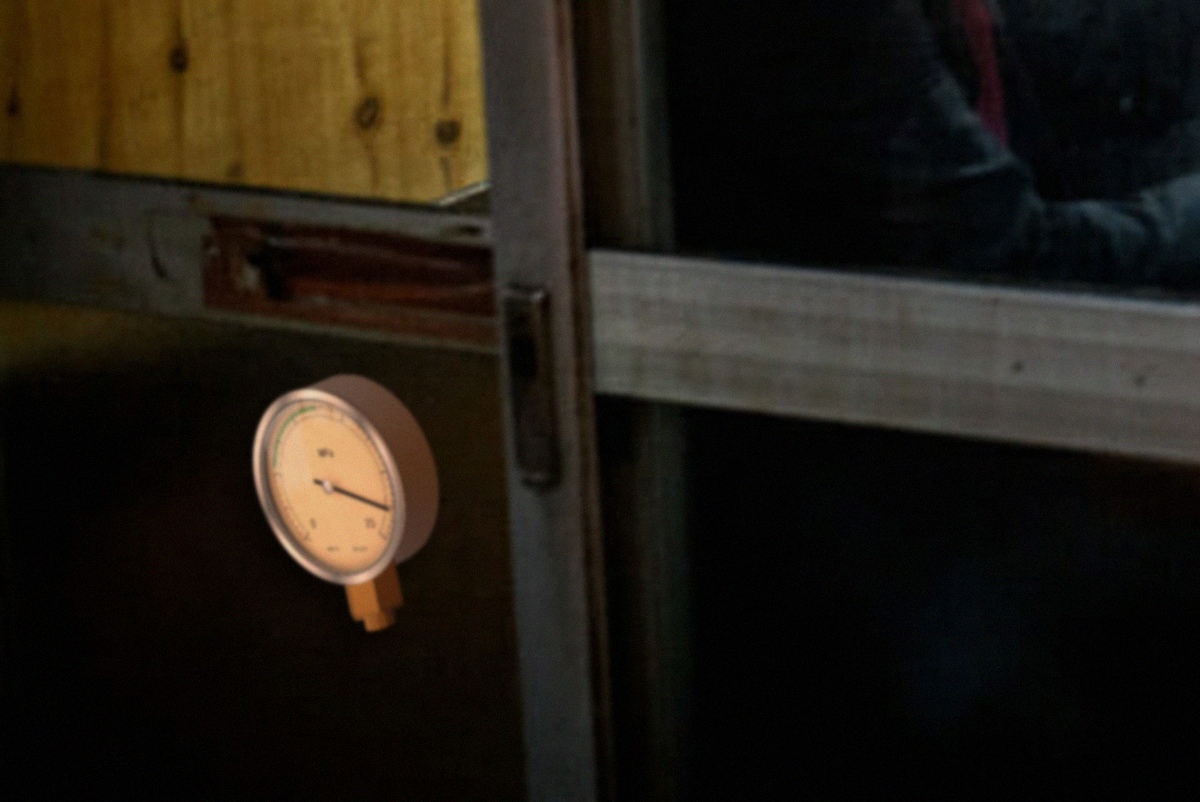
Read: 22.5,MPa
